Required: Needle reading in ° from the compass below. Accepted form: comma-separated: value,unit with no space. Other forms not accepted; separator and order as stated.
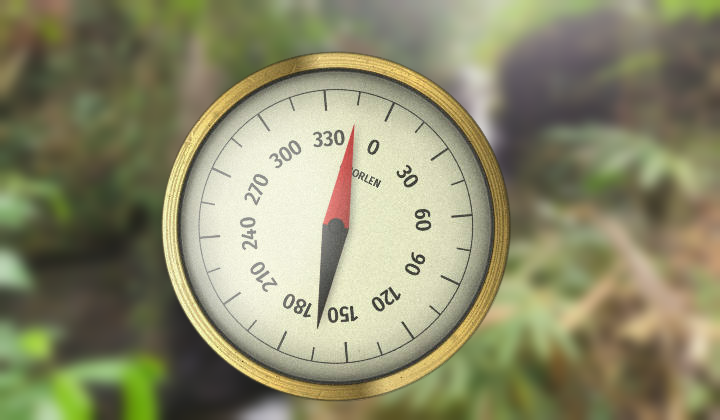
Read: 345,°
